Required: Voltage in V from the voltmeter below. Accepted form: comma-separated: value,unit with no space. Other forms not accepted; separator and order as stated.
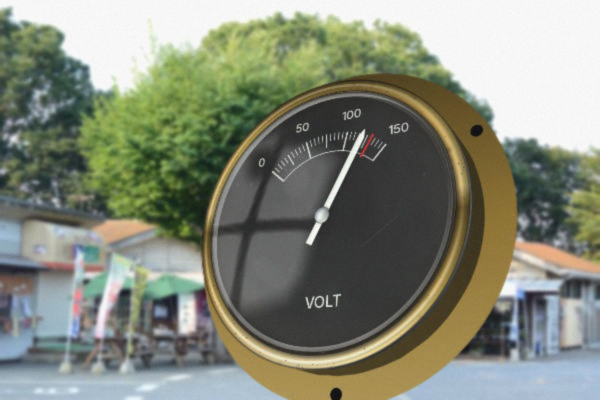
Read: 125,V
